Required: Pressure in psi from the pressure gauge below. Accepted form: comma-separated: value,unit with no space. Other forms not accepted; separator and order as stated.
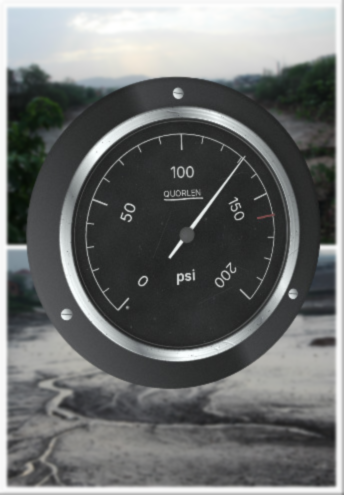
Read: 130,psi
